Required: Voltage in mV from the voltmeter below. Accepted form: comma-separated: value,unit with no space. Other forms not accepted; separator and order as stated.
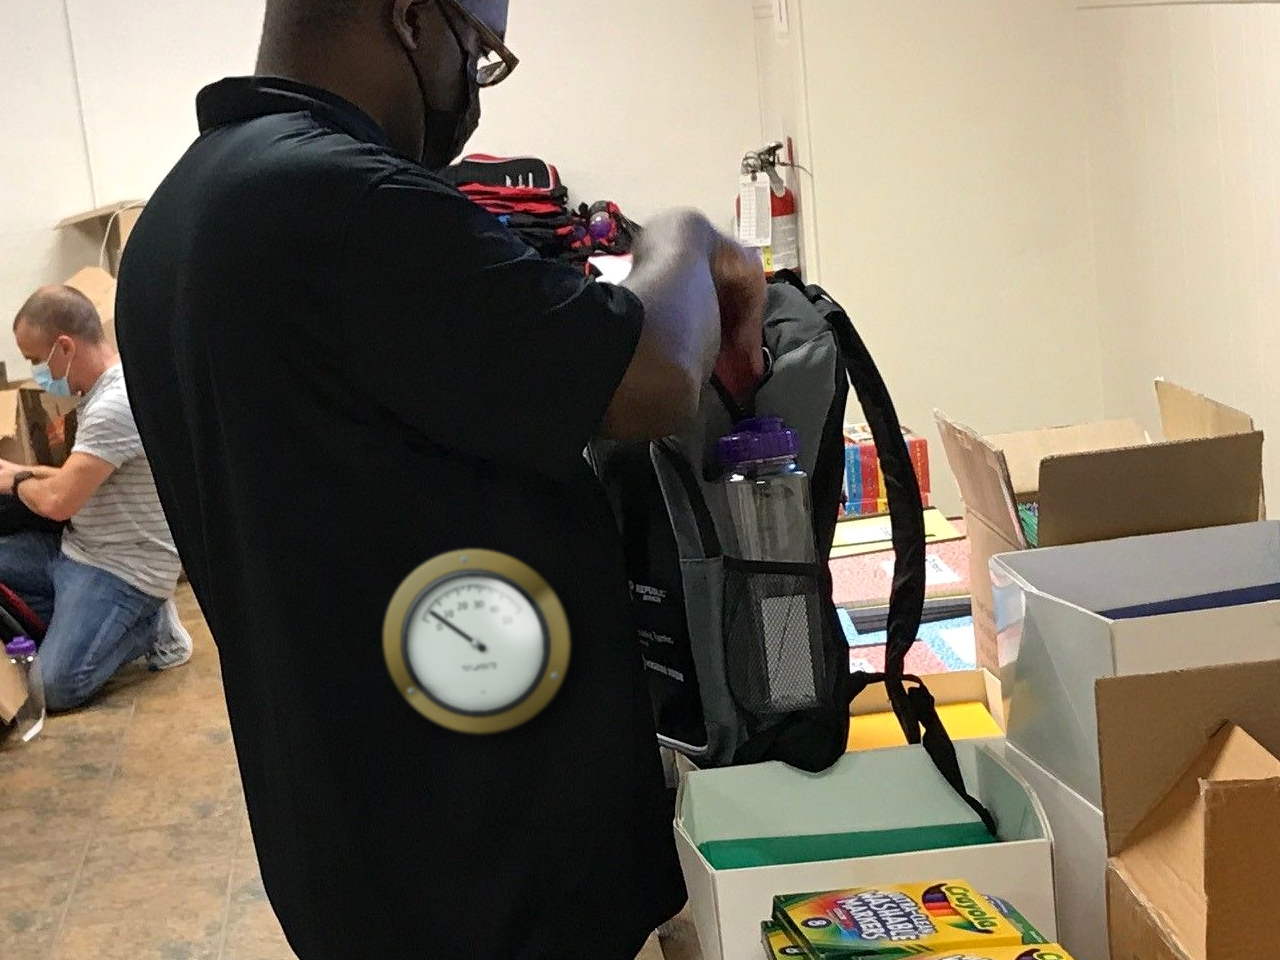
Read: 5,mV
